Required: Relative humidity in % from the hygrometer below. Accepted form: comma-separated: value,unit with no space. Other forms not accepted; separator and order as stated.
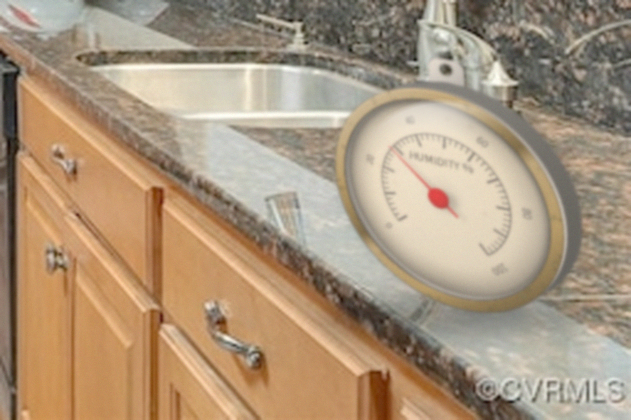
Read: 30,%
